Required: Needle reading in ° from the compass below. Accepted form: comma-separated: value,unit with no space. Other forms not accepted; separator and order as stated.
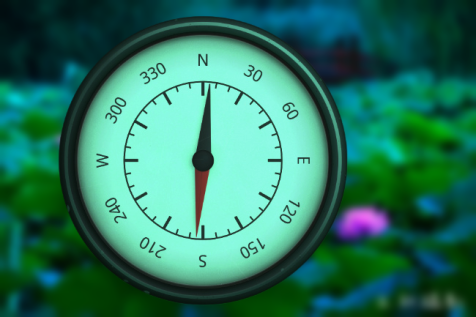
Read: 185,°
